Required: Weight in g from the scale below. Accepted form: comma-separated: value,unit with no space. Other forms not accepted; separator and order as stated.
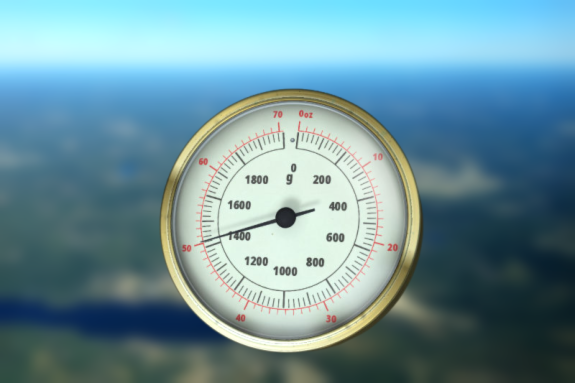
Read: 1420,g
